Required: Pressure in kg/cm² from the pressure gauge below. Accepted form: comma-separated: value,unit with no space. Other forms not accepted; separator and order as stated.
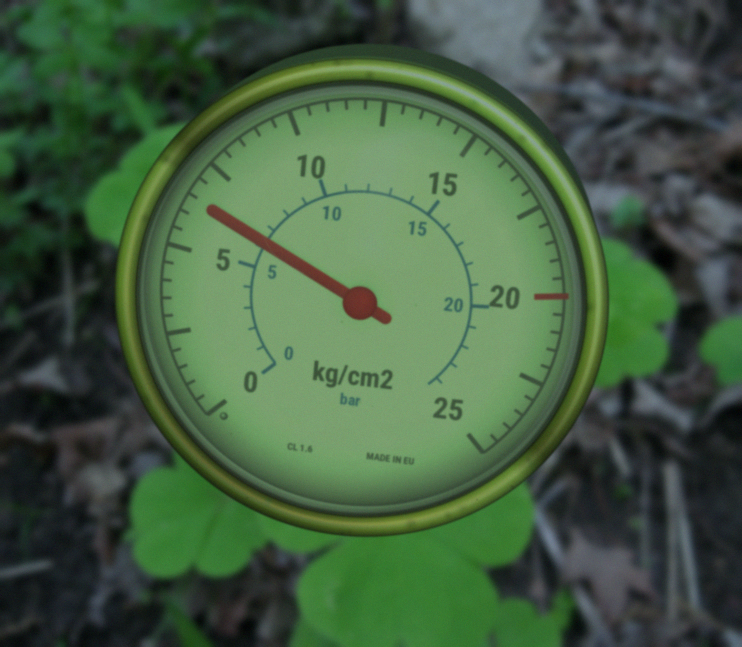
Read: 6.5,kg/cm²
